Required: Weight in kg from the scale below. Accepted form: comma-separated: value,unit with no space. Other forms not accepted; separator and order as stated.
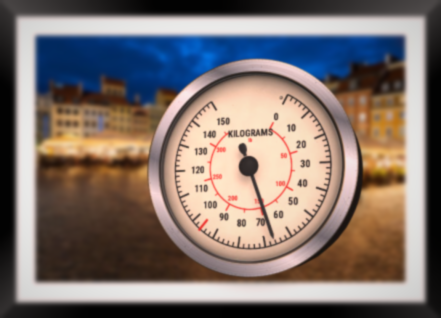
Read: 66,kg
